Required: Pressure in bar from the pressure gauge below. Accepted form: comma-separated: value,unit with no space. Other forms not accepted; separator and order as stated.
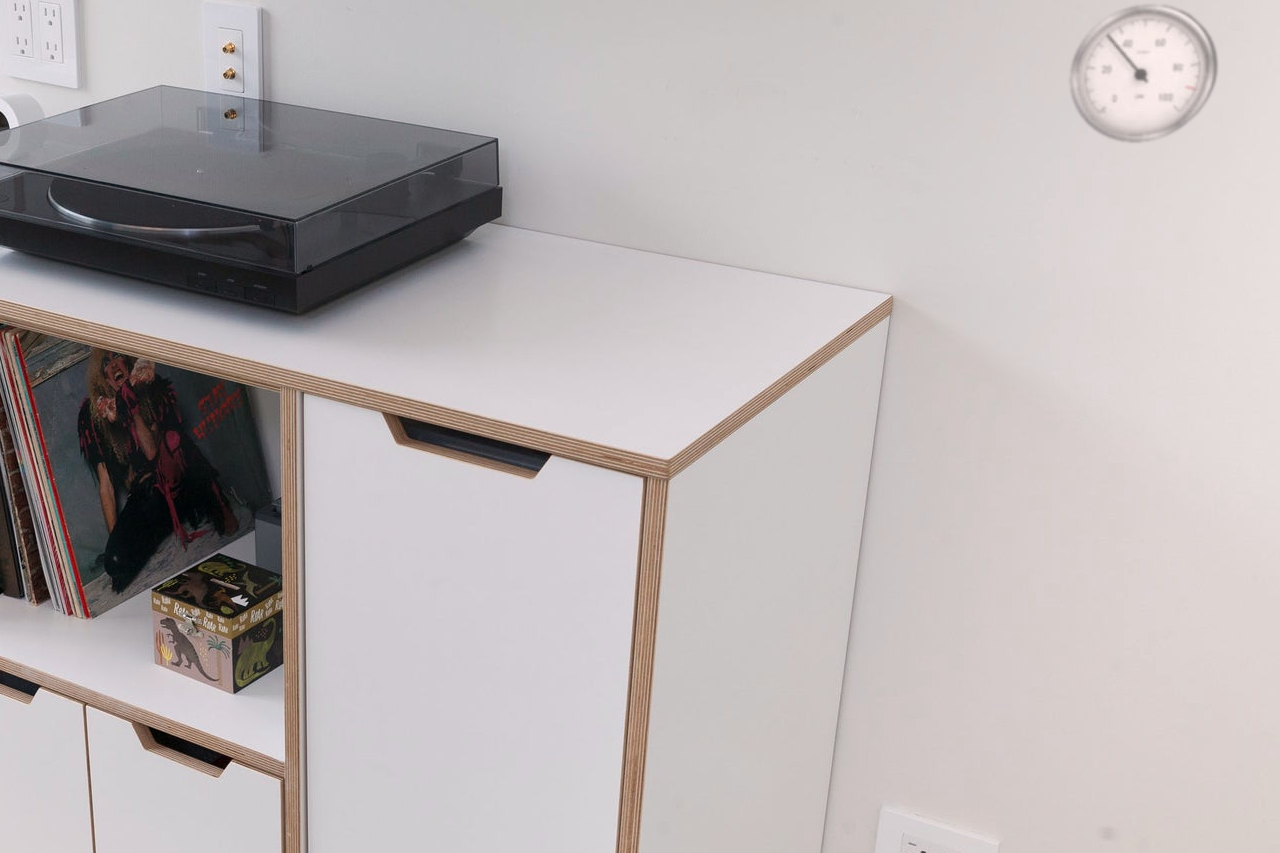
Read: 35,bar
